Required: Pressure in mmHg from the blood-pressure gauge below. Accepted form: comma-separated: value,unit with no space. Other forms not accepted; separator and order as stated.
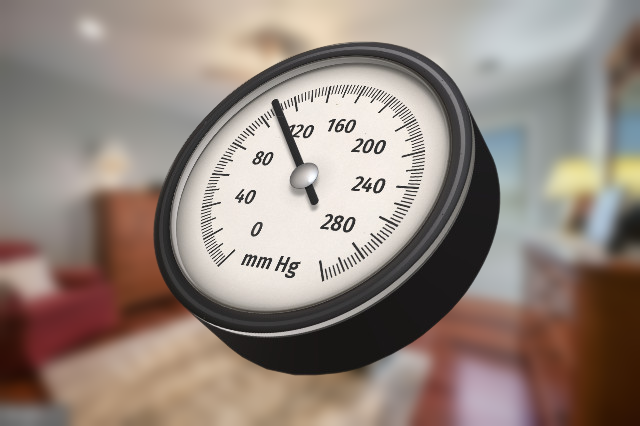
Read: 110,mmHg
